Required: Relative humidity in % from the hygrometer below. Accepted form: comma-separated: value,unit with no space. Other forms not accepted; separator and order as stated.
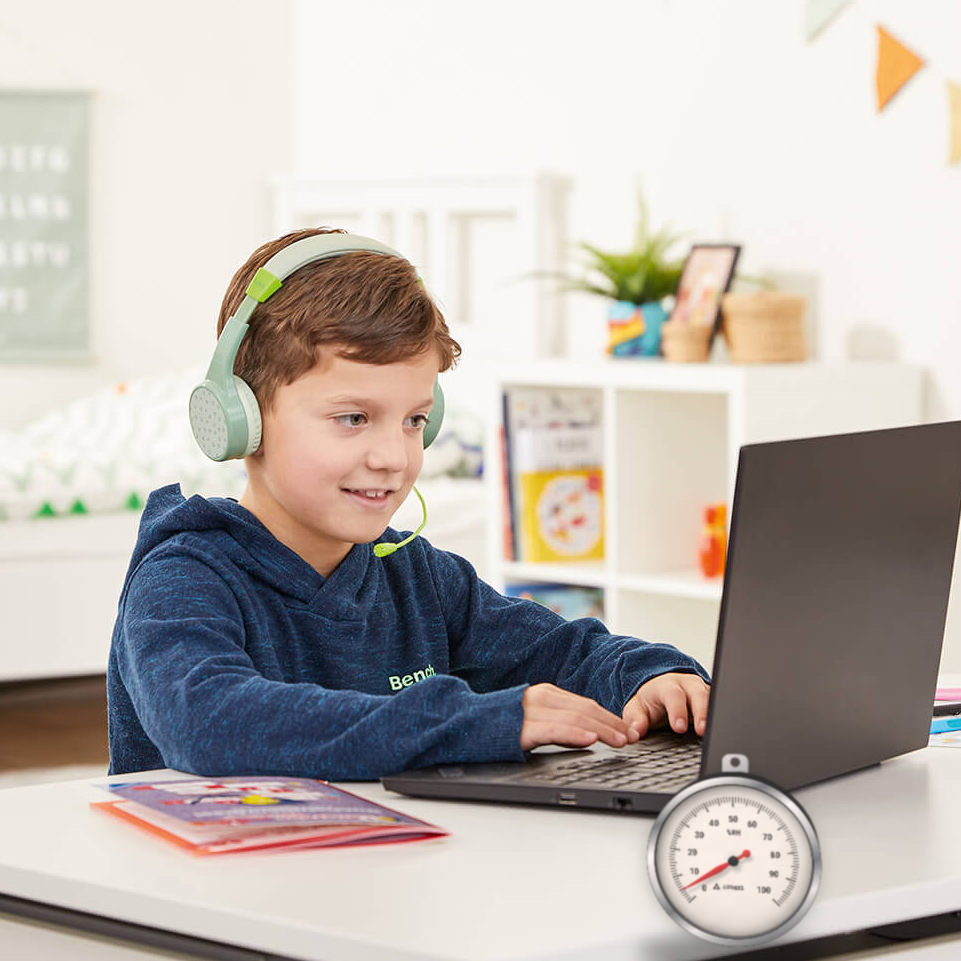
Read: 5,%
